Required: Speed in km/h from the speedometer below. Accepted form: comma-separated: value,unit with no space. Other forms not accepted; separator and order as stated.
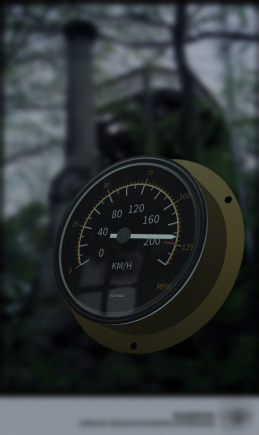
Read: 195,km/h
